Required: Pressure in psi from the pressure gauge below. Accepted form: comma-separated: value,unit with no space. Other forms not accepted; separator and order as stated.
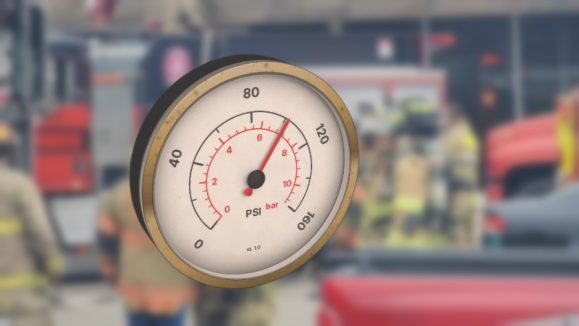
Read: 100,psi
